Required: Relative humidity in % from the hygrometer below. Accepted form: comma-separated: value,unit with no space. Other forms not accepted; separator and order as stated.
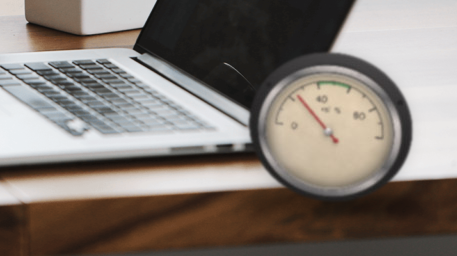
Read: 25,%
